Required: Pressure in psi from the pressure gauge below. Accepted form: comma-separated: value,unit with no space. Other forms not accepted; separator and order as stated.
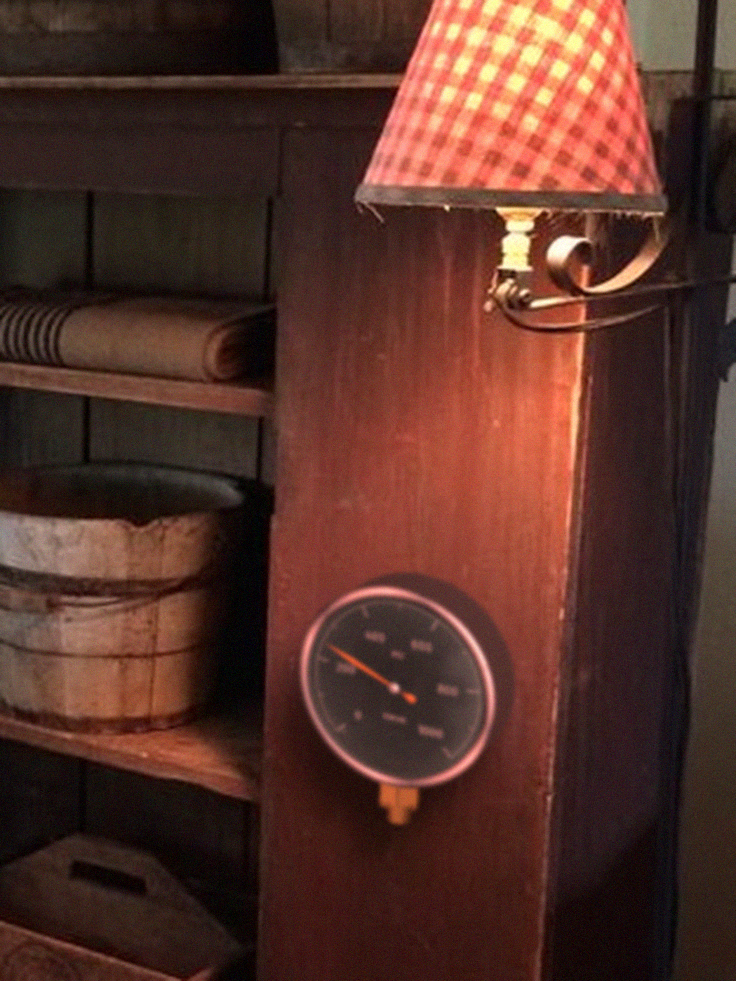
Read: 250,psi
